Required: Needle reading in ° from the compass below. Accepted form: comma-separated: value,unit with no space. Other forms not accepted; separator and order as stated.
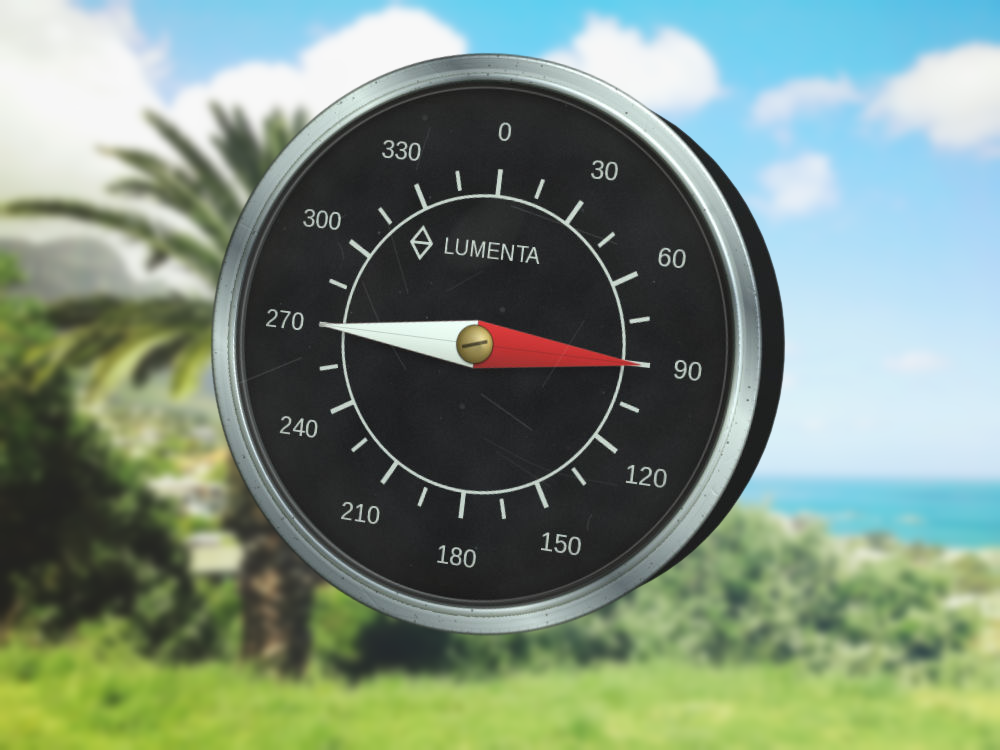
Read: 90,°
